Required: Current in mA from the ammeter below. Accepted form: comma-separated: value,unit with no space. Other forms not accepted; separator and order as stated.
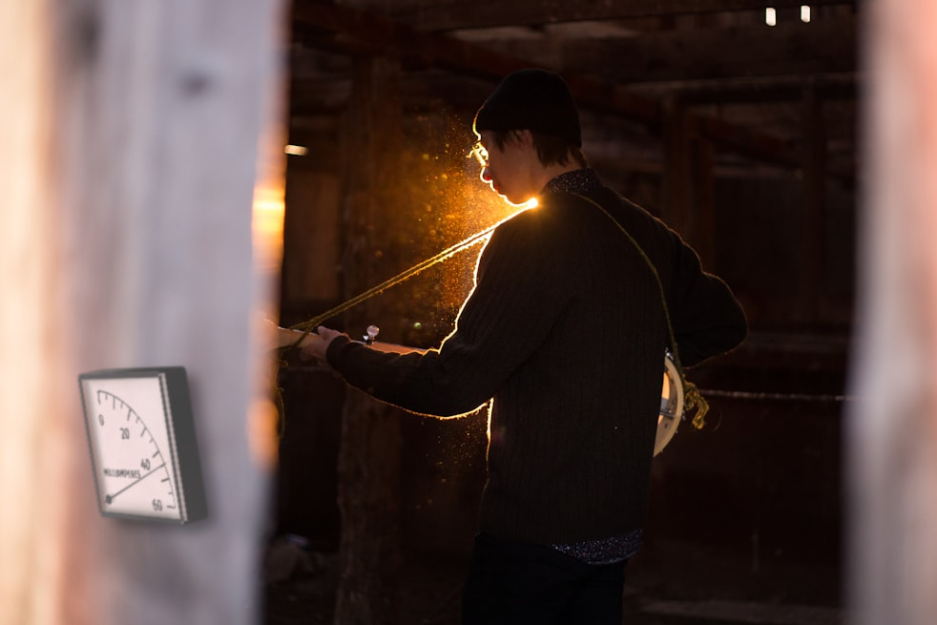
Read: 45,mA
